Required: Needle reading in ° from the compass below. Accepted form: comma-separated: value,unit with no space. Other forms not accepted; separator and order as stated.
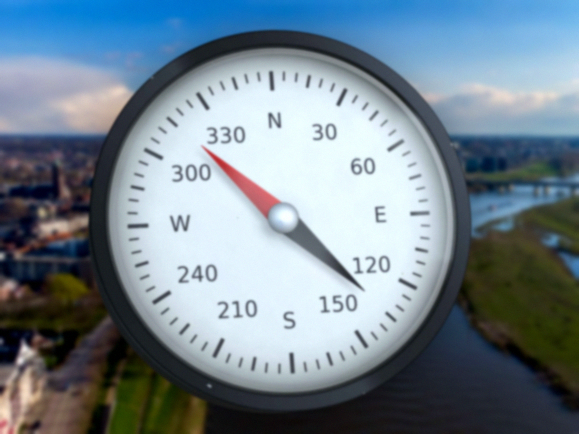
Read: 315,°
